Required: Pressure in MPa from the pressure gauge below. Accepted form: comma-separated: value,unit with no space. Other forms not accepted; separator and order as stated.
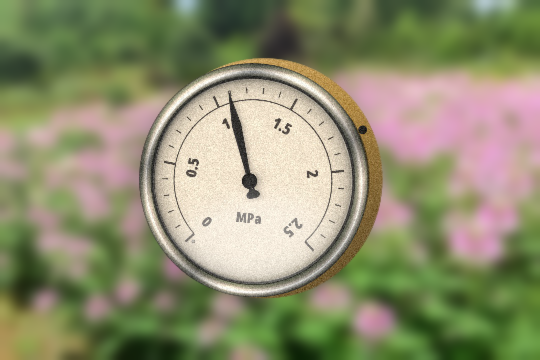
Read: 1.1,MPa
